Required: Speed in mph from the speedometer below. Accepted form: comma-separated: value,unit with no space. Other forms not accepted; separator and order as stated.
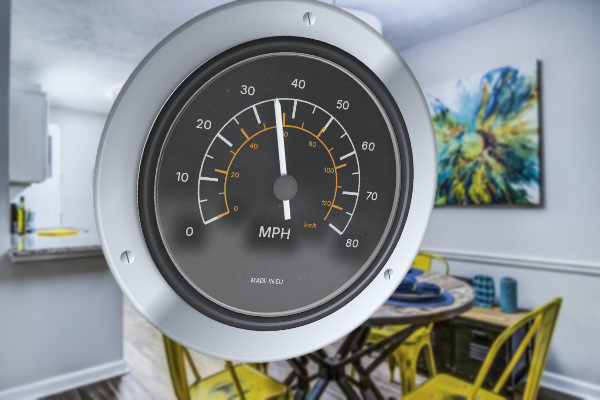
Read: 35,mph
